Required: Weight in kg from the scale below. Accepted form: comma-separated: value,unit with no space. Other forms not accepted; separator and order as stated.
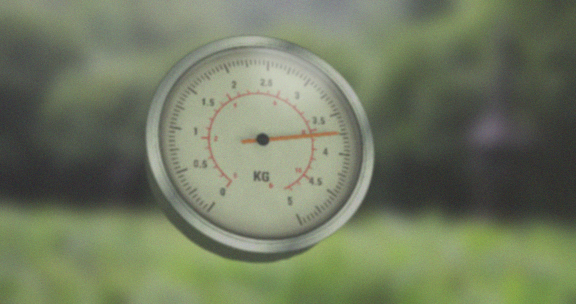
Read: 3.75,kg
